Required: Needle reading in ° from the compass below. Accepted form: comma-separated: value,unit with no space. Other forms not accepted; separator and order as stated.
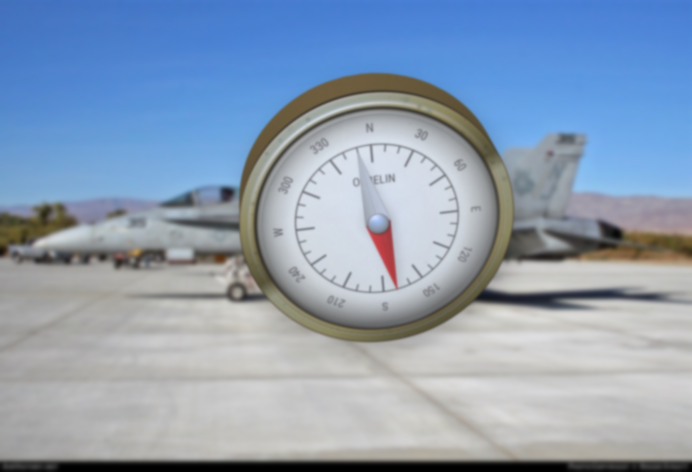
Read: 170,°
